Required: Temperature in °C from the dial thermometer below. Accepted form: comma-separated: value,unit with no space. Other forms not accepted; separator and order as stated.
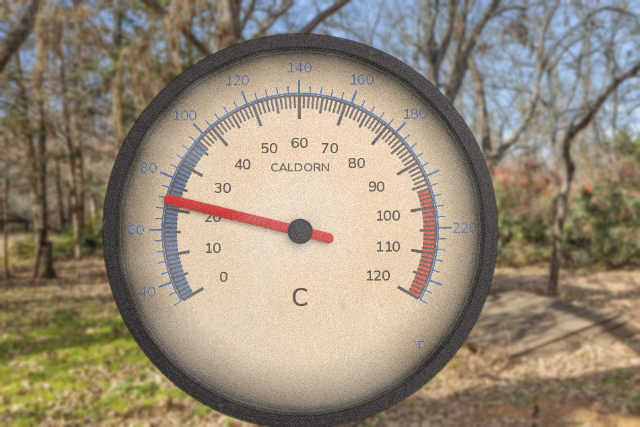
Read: 22,°C
